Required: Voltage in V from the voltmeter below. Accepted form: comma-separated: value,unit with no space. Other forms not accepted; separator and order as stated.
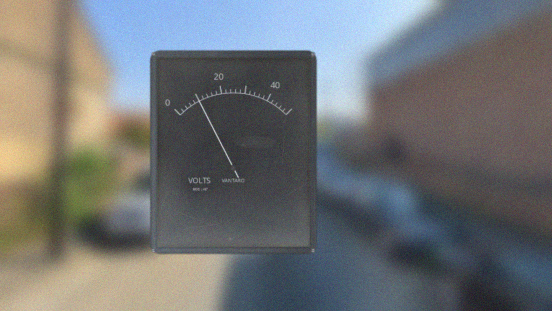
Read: 10,V
